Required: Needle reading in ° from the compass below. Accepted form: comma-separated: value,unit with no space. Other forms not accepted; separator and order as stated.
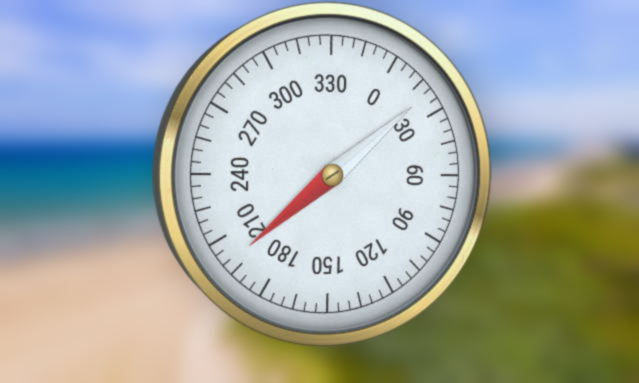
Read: 200,°
